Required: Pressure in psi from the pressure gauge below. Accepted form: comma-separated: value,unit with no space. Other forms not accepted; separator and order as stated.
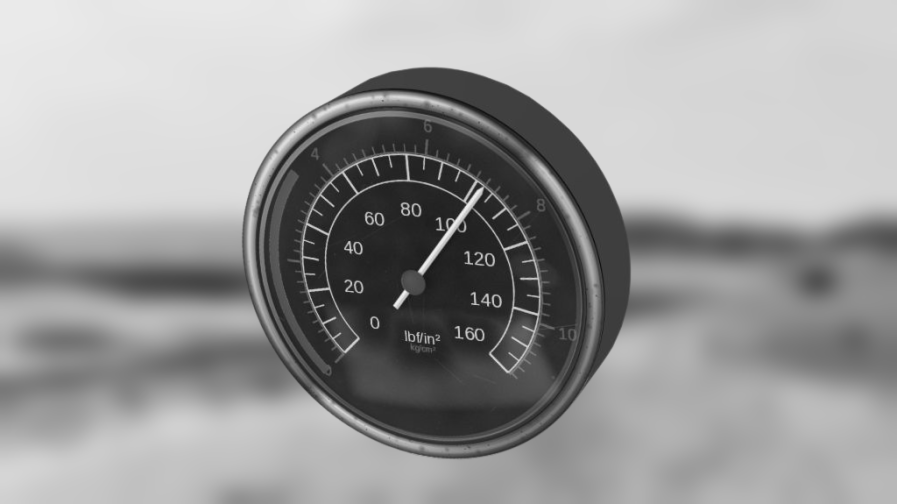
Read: 102.5,psi
